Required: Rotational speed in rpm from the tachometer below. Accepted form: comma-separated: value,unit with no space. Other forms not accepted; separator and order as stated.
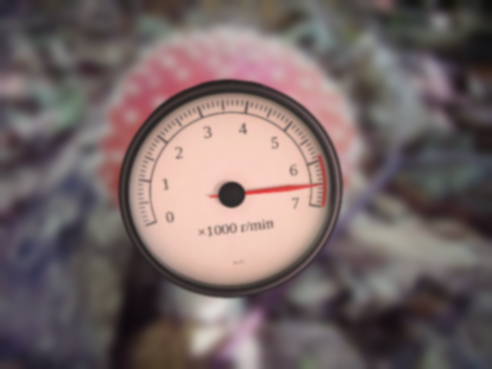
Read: 6500,rpm
